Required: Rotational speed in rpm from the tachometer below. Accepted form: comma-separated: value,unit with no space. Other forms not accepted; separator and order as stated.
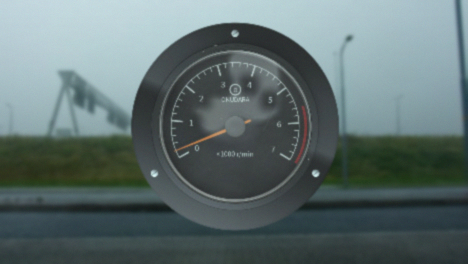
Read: 200,rpm
